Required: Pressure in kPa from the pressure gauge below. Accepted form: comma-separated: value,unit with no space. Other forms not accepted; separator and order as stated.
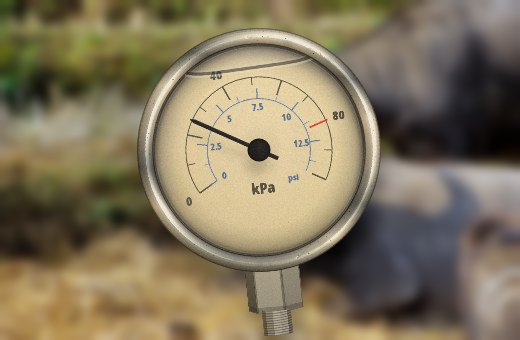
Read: 25,kPa
